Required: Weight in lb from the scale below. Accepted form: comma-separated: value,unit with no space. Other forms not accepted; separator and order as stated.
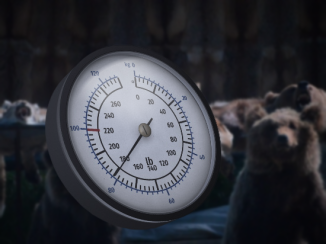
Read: 180,lb
